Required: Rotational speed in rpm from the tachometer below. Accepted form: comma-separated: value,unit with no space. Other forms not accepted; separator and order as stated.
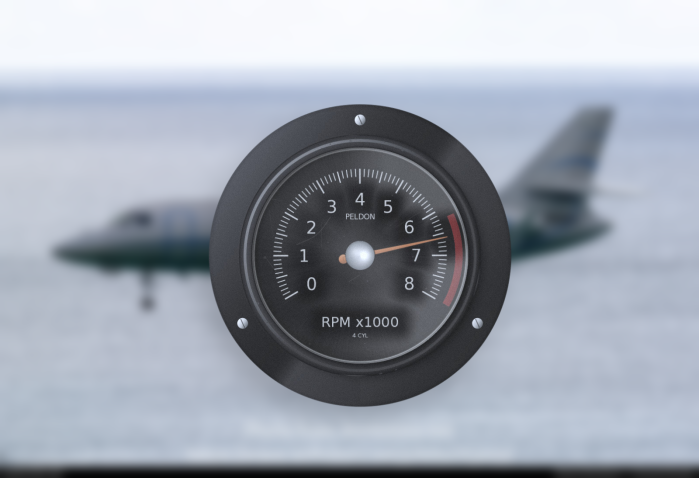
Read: 6600,rpm
